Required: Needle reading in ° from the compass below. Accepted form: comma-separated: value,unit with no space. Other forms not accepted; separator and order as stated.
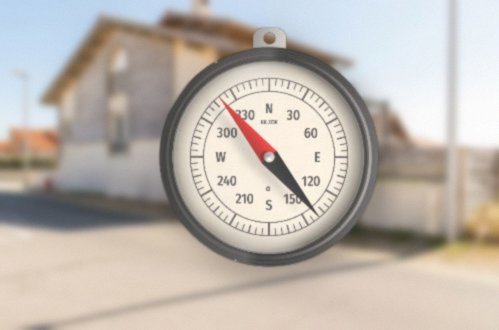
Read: 320,°
